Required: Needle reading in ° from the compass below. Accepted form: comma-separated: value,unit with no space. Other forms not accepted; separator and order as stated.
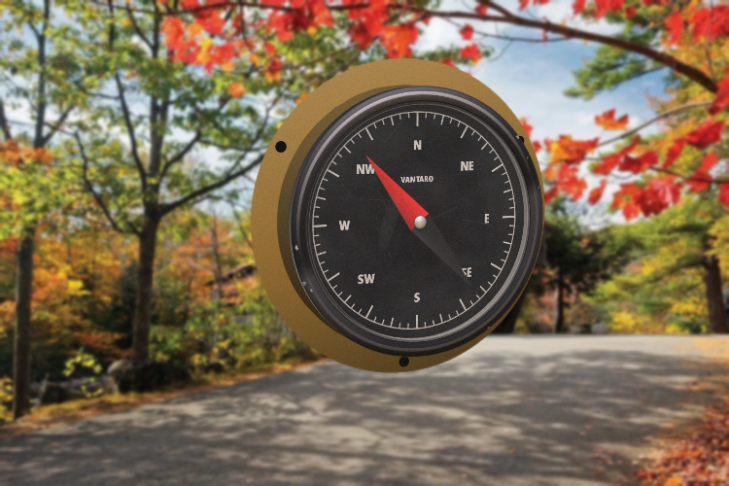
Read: 320,°
